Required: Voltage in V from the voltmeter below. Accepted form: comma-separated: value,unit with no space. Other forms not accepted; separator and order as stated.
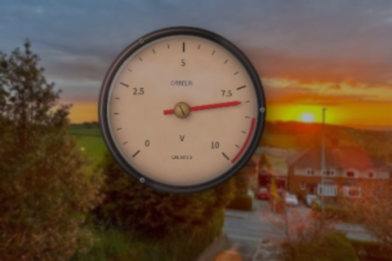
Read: 8,V
